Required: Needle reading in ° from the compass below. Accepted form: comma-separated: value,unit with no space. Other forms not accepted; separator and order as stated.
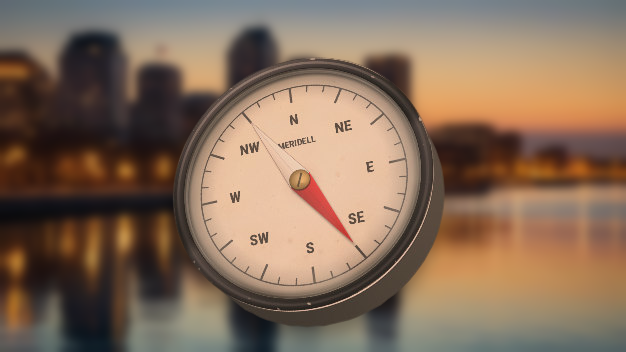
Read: 150,°
